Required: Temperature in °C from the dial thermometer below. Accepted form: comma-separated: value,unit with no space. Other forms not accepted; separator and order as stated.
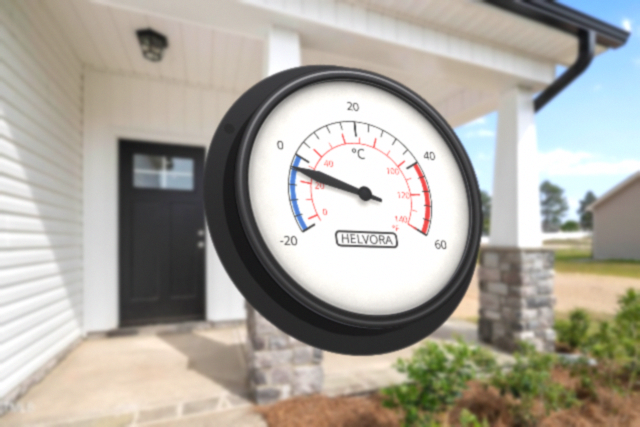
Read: -4,°C
